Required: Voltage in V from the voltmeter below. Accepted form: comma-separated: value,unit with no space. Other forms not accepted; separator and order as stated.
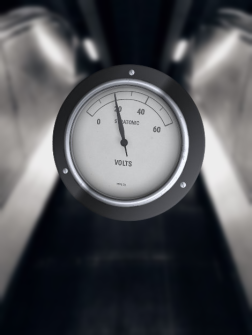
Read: 20,V
